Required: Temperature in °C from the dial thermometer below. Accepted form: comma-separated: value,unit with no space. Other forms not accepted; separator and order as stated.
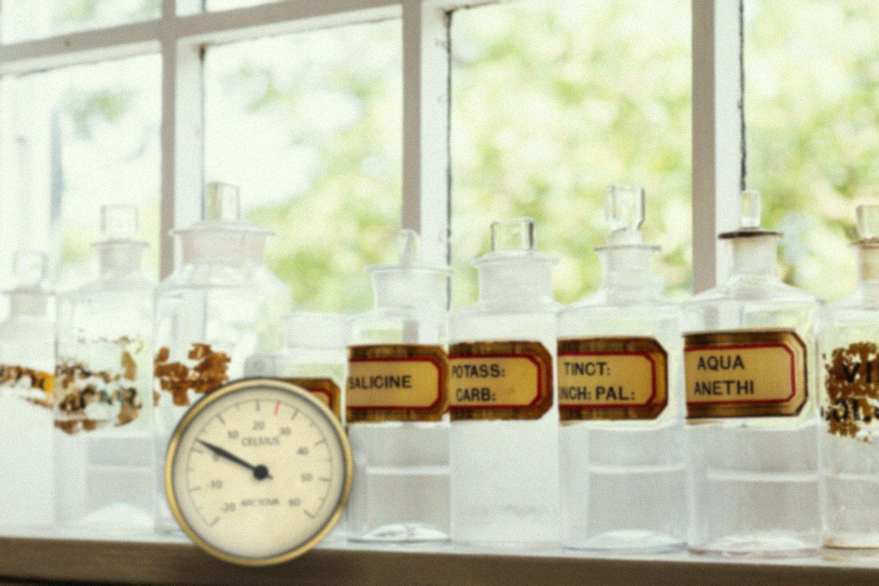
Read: 2.5,°C
